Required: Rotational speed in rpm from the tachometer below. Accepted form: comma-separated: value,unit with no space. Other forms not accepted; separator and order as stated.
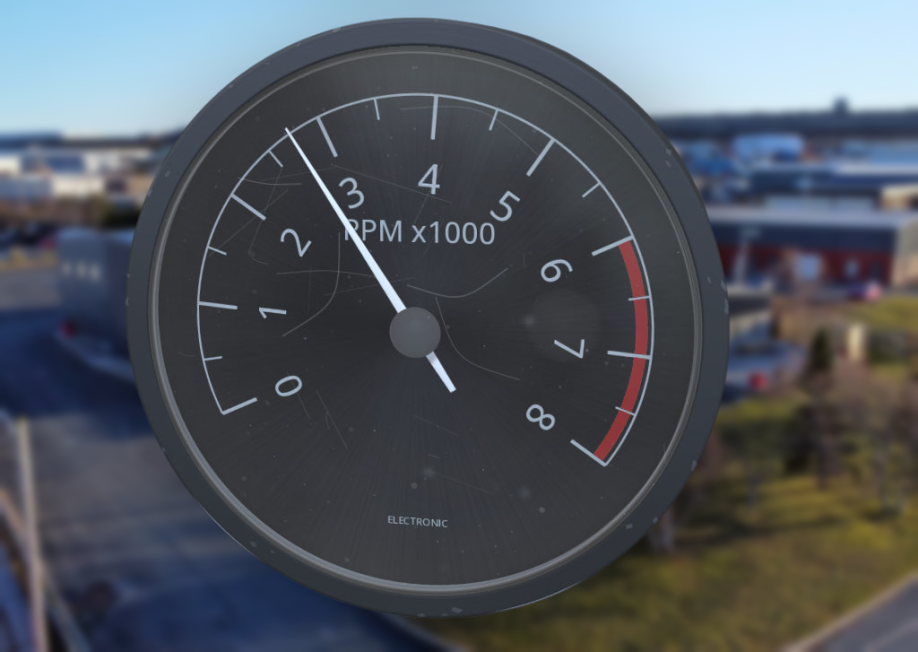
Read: 2750,rpm
